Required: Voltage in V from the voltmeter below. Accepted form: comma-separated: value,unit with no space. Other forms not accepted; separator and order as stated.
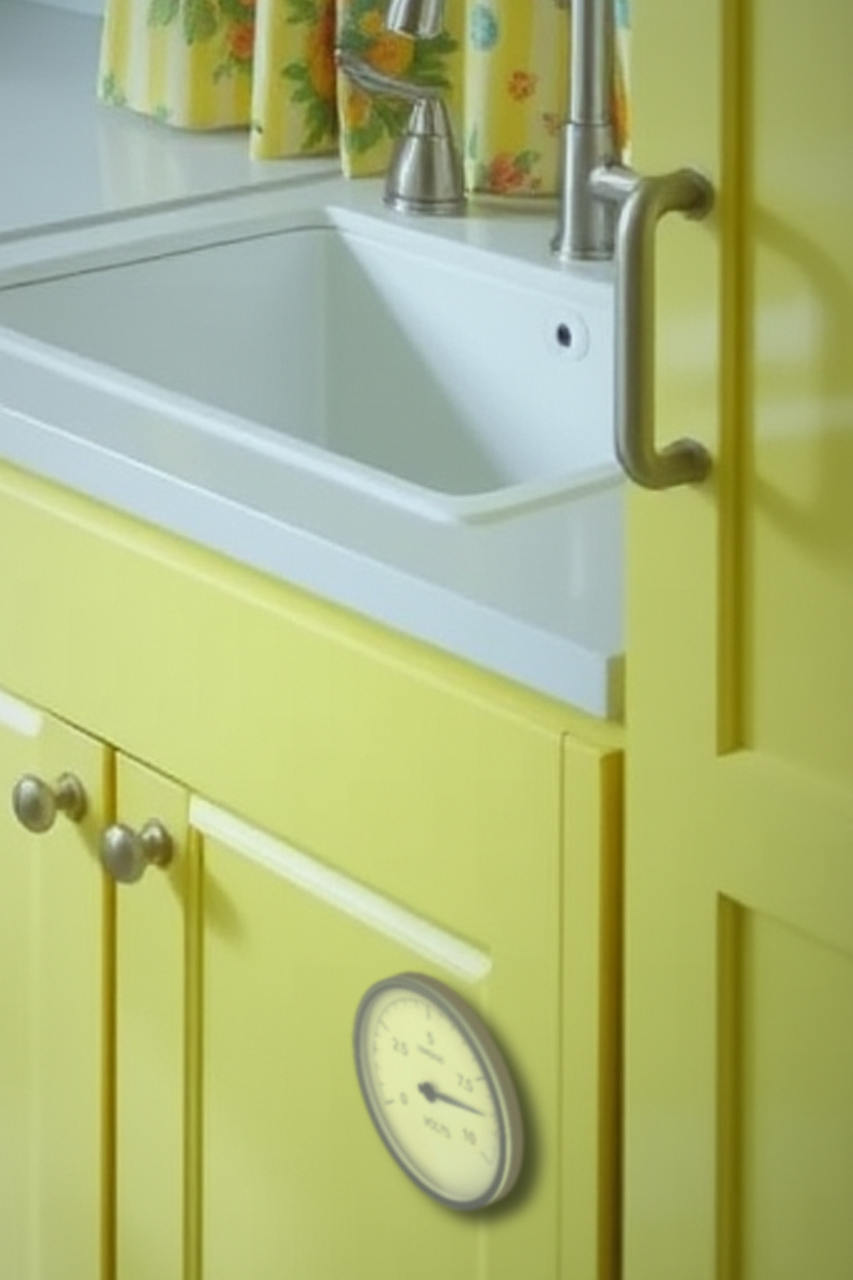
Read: 8.5,V
